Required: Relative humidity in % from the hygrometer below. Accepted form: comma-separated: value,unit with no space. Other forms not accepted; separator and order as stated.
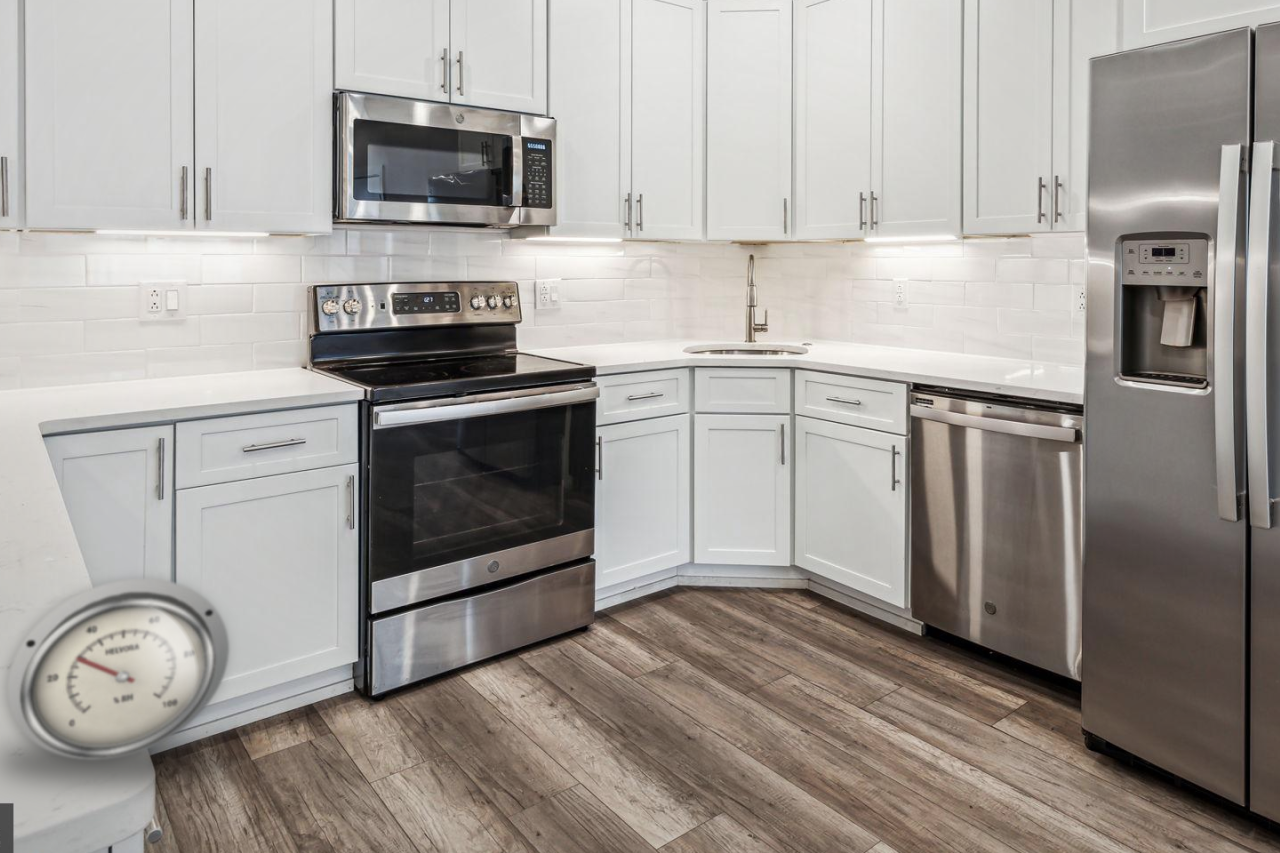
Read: 30,%
